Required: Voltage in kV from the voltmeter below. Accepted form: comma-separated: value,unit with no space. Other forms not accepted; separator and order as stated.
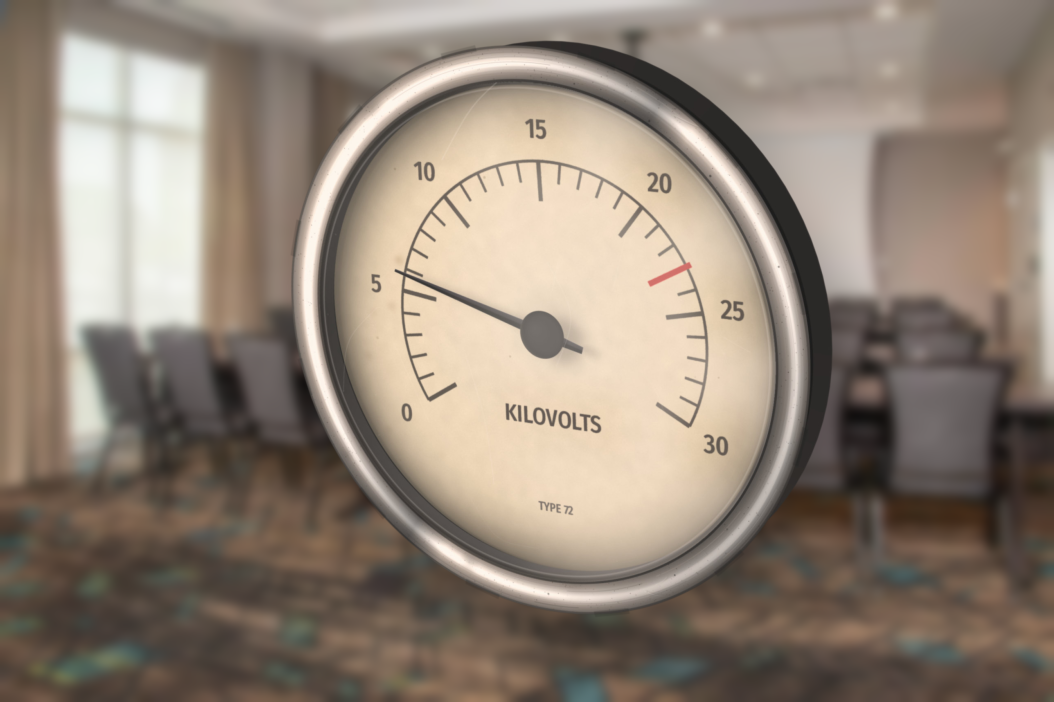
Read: 6,kV
